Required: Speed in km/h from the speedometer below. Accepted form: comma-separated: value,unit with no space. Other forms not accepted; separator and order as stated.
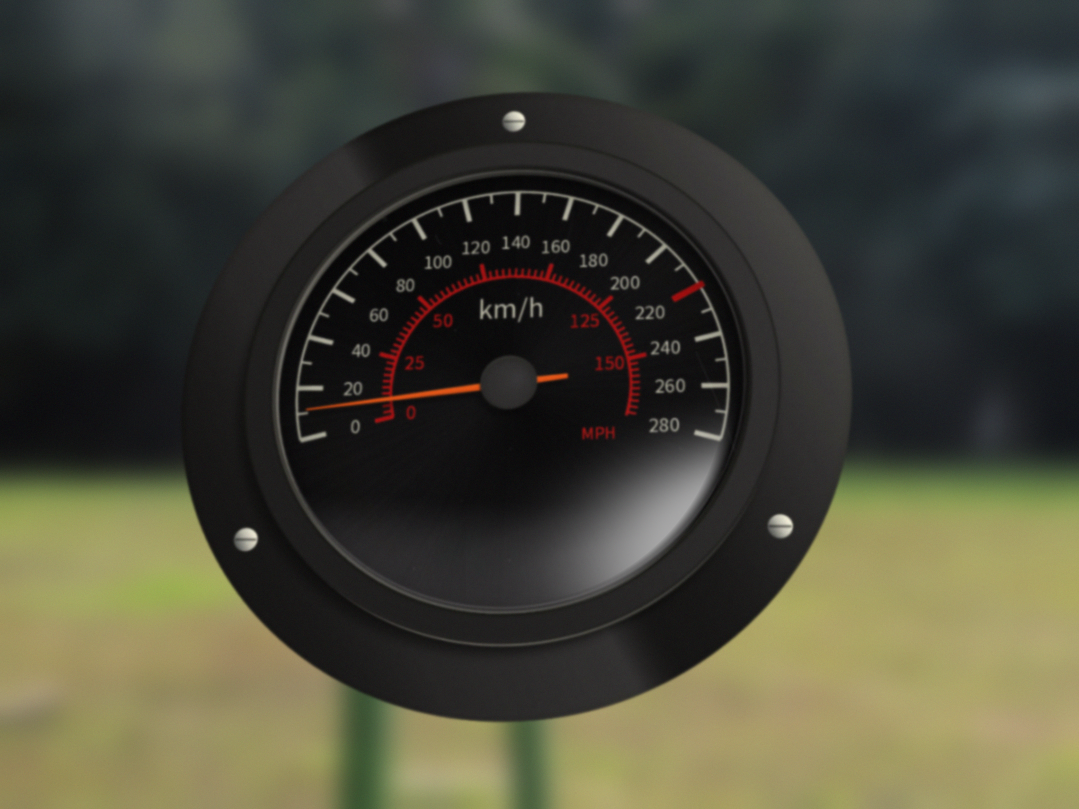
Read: 10,km/h
